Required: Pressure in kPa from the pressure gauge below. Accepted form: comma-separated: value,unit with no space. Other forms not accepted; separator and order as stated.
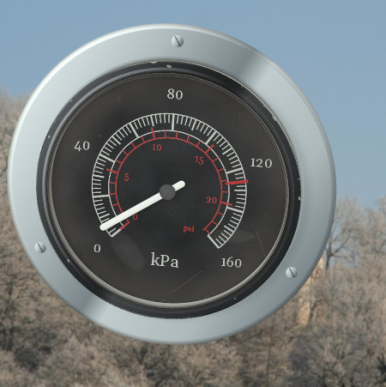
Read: 6,kPa
